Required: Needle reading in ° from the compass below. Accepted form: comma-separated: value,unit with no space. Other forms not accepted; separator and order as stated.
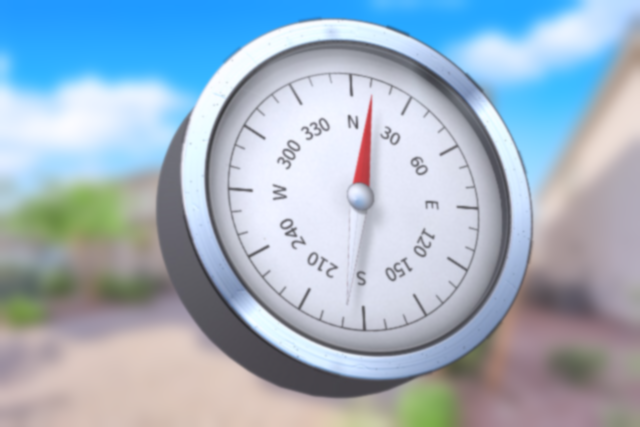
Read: 10,°
